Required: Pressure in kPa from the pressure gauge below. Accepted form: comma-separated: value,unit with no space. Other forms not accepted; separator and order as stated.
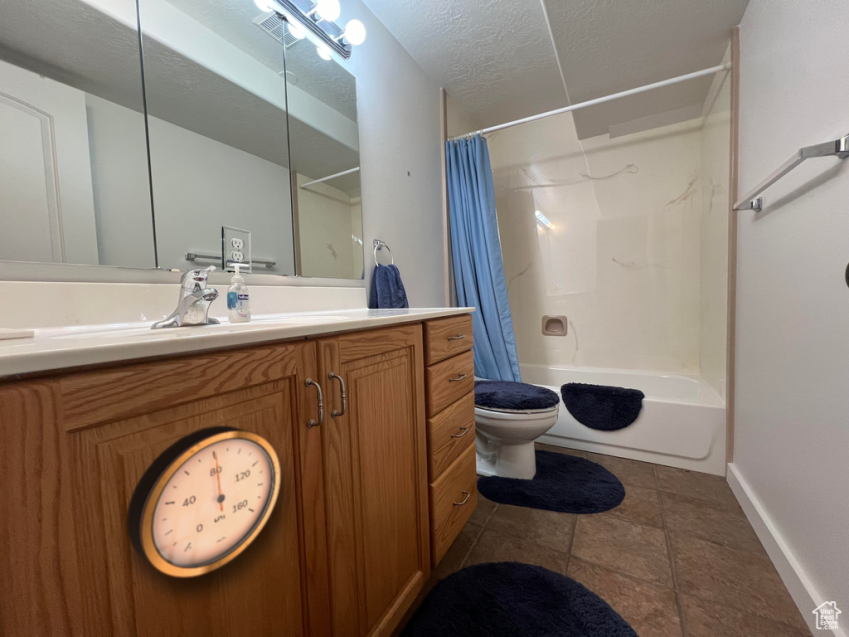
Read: 80,kPa
